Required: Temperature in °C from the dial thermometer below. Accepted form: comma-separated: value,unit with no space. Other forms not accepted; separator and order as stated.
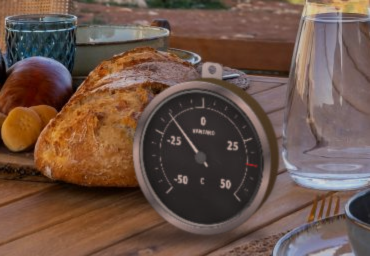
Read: -15,°C
